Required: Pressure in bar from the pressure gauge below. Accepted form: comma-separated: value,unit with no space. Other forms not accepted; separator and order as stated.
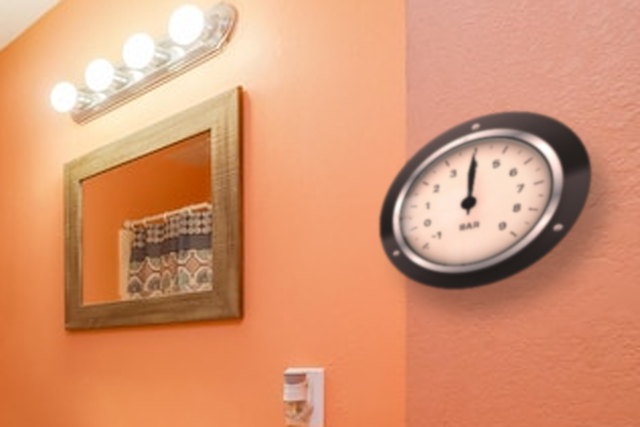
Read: 4,bar
